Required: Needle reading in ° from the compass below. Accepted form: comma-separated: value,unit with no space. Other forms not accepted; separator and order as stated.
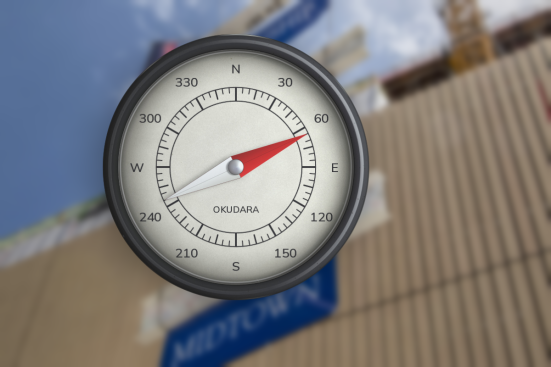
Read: 65,°
